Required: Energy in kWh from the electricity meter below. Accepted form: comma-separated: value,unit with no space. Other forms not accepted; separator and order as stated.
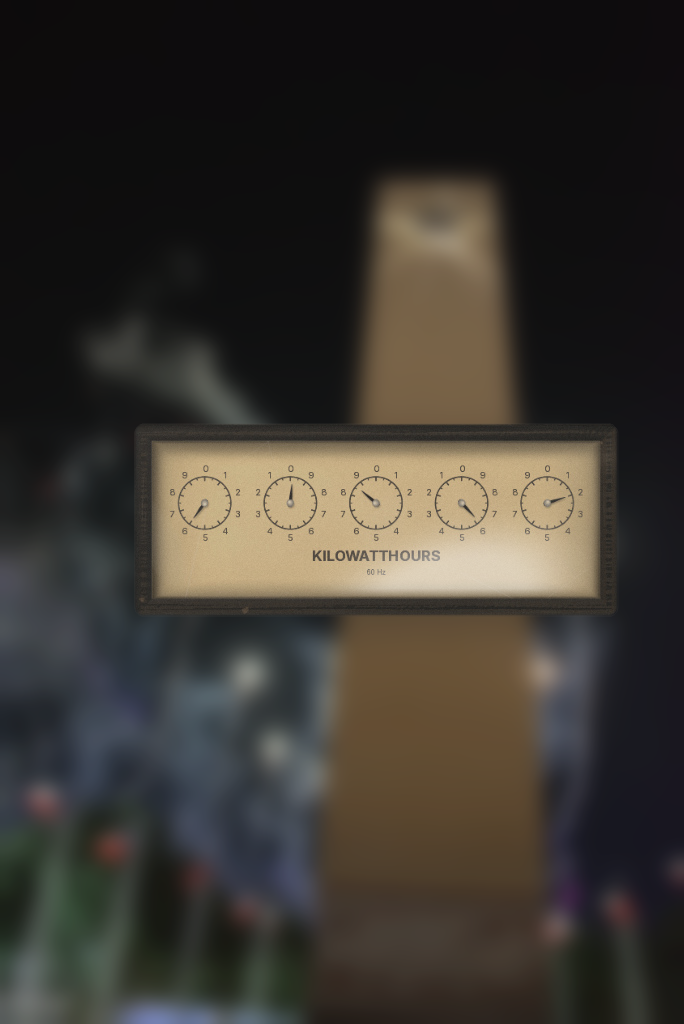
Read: 59862,kWh
